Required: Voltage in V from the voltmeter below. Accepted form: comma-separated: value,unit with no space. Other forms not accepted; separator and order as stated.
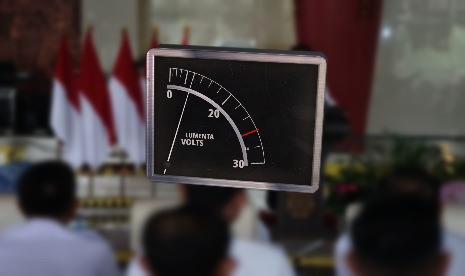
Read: 12,V
